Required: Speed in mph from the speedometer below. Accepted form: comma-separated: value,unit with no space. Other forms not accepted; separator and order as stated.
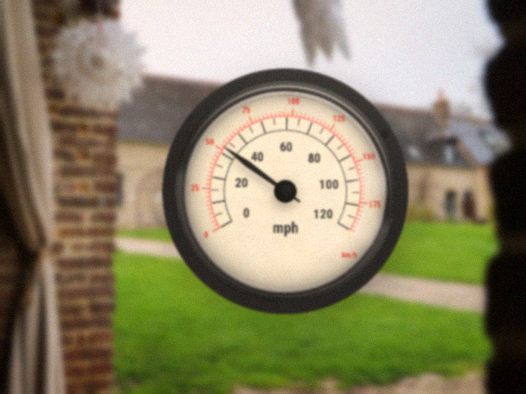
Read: 32.5,mph
